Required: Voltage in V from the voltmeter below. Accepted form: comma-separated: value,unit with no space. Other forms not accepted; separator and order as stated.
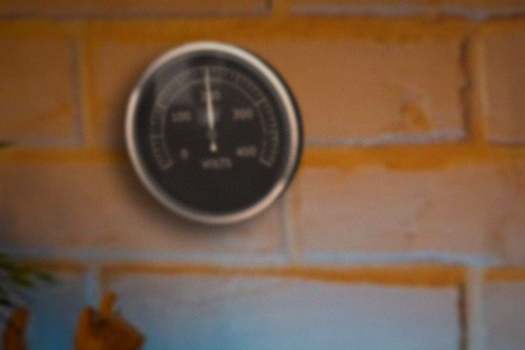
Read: 200,V
